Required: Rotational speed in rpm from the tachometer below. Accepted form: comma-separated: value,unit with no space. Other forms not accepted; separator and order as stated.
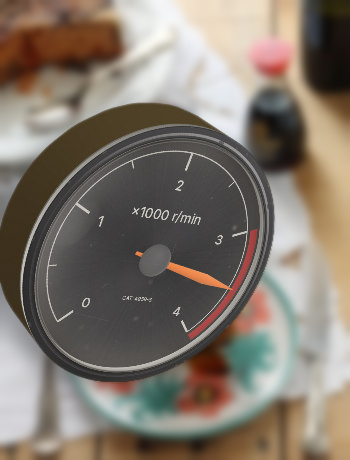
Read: 3500,rpm
